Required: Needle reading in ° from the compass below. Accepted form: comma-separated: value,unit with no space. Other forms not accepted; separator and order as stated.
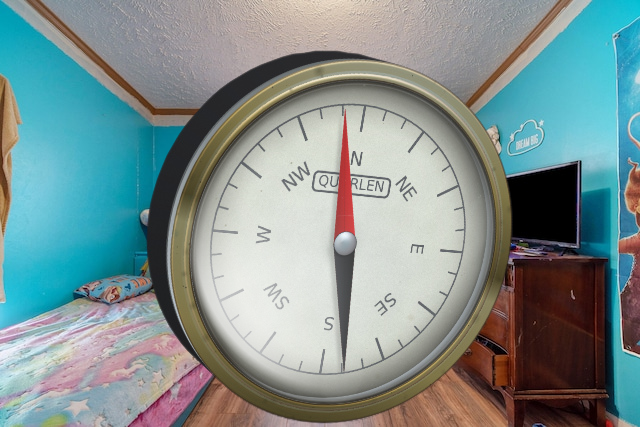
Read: 350,°
